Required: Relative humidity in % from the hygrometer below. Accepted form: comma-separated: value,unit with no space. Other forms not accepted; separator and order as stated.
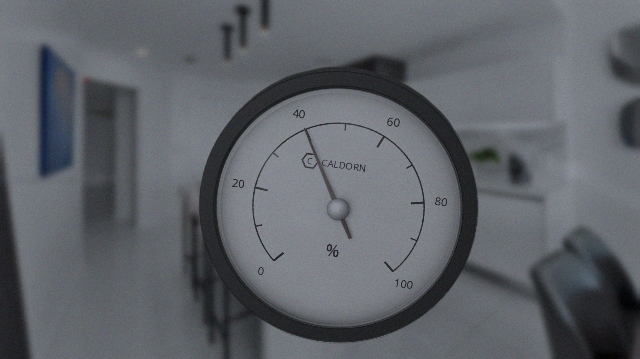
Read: 40,%
